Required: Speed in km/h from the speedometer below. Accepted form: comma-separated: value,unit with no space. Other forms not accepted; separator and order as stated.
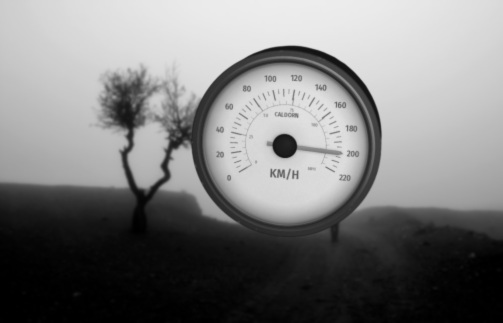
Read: 200,km/h
